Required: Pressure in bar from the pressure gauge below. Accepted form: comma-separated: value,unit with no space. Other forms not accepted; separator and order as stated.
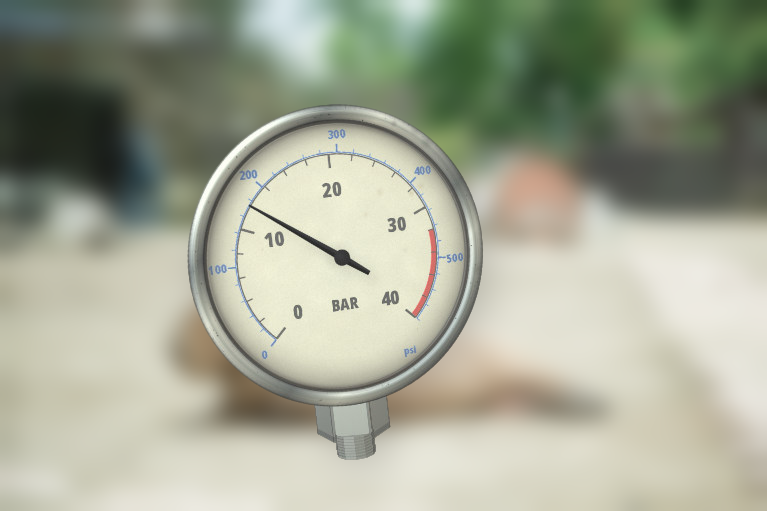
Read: 12,bar
